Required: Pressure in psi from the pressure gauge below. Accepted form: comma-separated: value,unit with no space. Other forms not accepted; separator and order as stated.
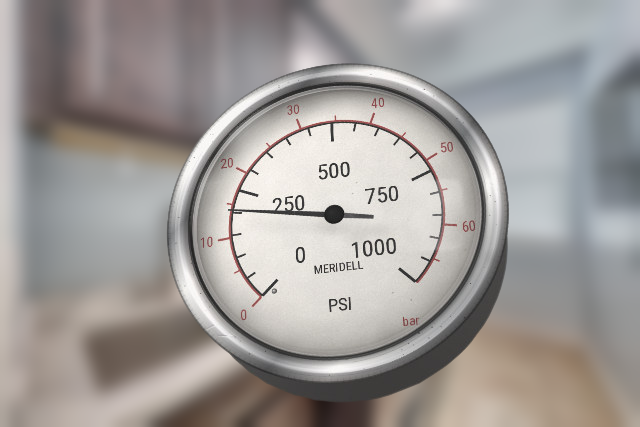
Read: 200,psi
